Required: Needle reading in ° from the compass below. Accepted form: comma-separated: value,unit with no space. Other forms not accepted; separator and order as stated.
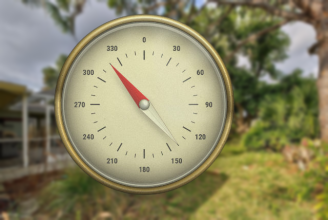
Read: 320,°
